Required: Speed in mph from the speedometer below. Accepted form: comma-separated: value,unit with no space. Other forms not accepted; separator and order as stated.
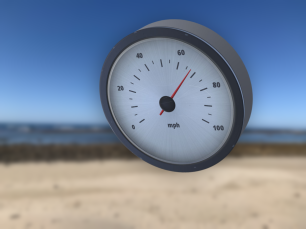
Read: 67.5,mph
